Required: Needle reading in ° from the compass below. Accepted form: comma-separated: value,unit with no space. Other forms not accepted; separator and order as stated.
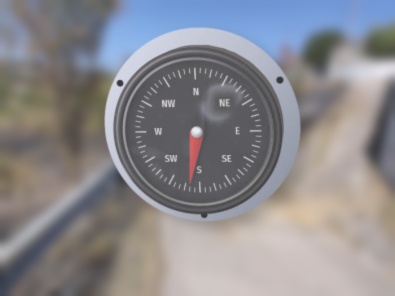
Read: 190,°
